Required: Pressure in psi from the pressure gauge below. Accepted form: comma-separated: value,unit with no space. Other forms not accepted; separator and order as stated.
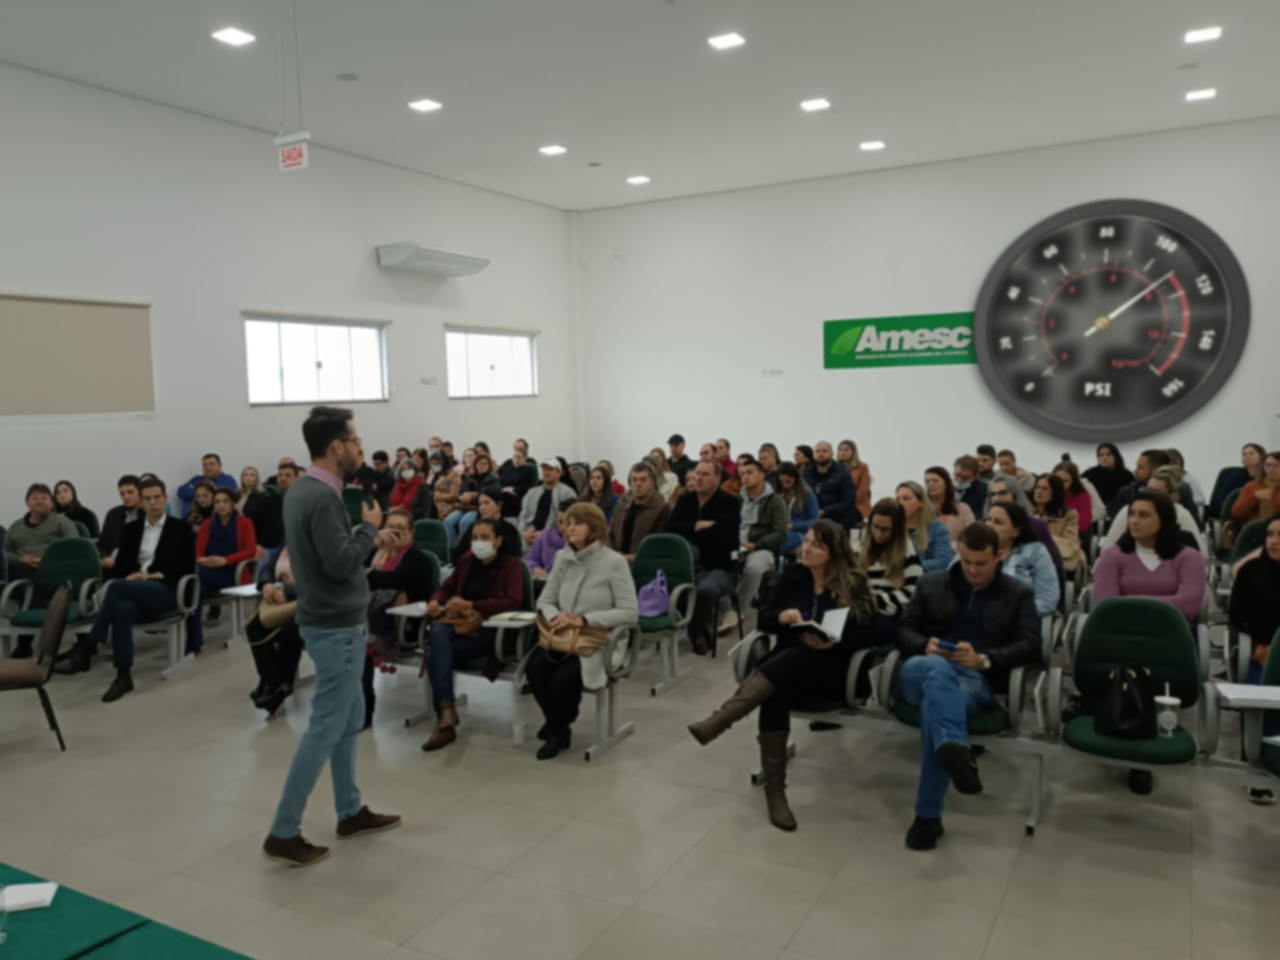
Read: 110,psi
